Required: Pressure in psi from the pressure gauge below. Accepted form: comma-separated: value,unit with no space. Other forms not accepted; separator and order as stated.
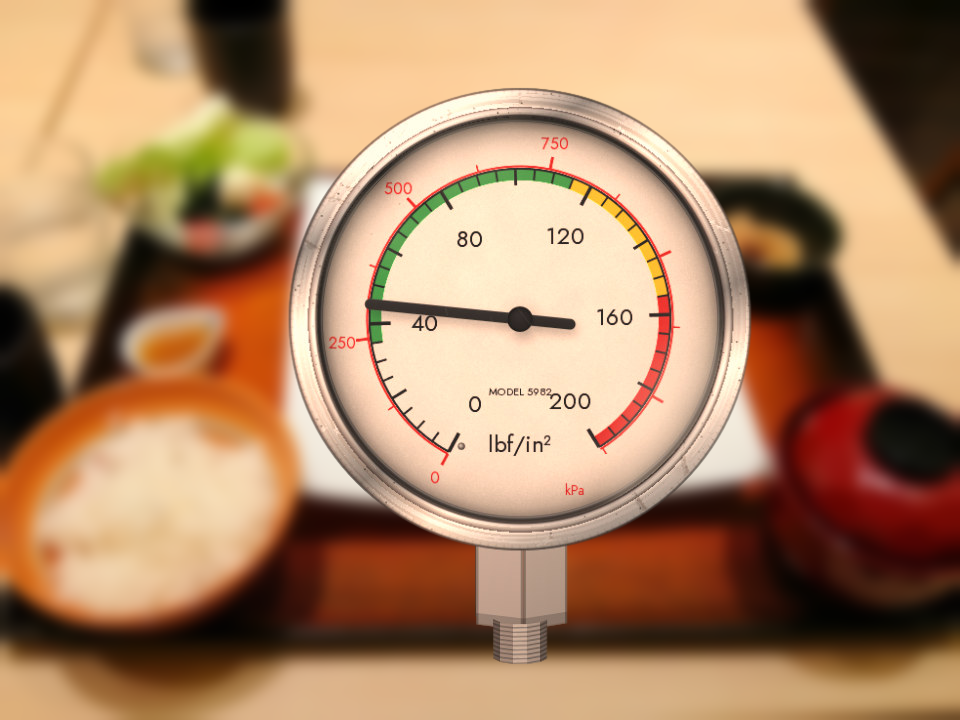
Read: 45,psi
